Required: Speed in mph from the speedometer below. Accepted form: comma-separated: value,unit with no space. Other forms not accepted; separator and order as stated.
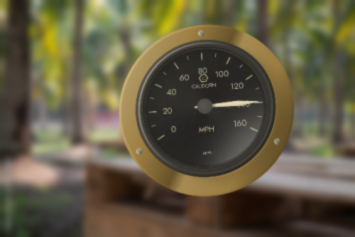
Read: 140,mph
